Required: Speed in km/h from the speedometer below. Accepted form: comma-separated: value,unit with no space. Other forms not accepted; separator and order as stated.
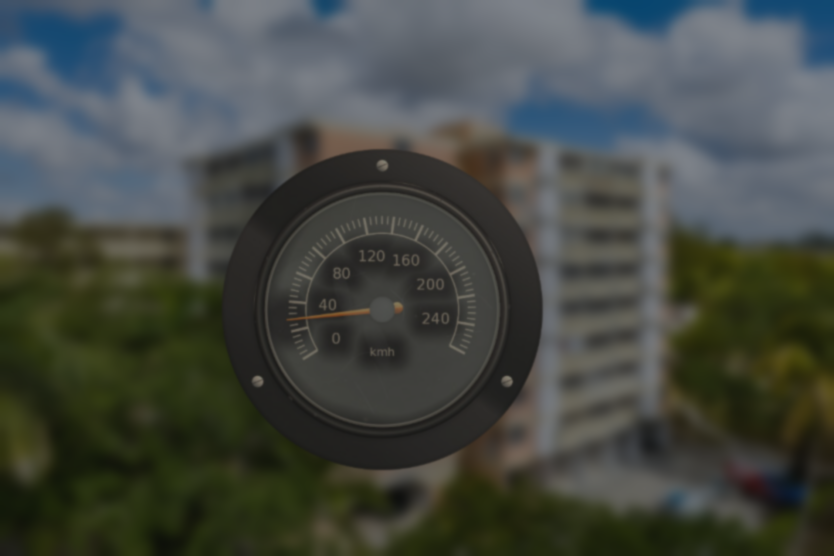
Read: 28,km/h
